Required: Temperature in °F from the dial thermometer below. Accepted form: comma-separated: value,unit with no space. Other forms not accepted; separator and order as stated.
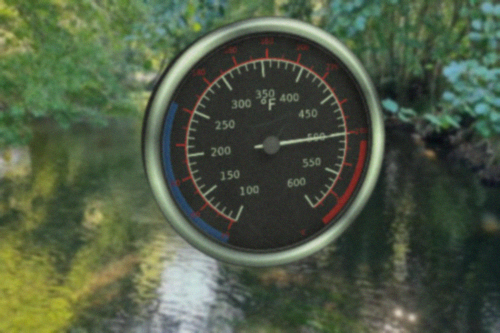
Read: 500,°F
